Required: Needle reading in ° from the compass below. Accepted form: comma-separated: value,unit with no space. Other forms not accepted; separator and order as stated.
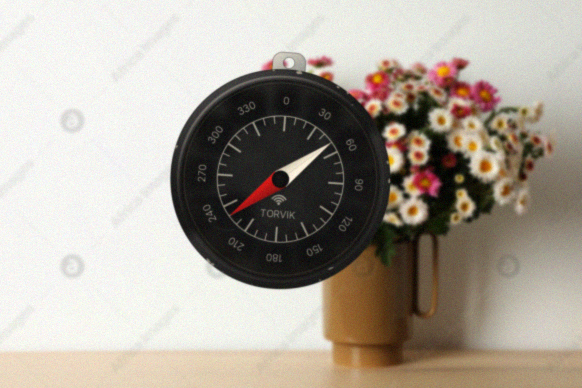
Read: 230,°
